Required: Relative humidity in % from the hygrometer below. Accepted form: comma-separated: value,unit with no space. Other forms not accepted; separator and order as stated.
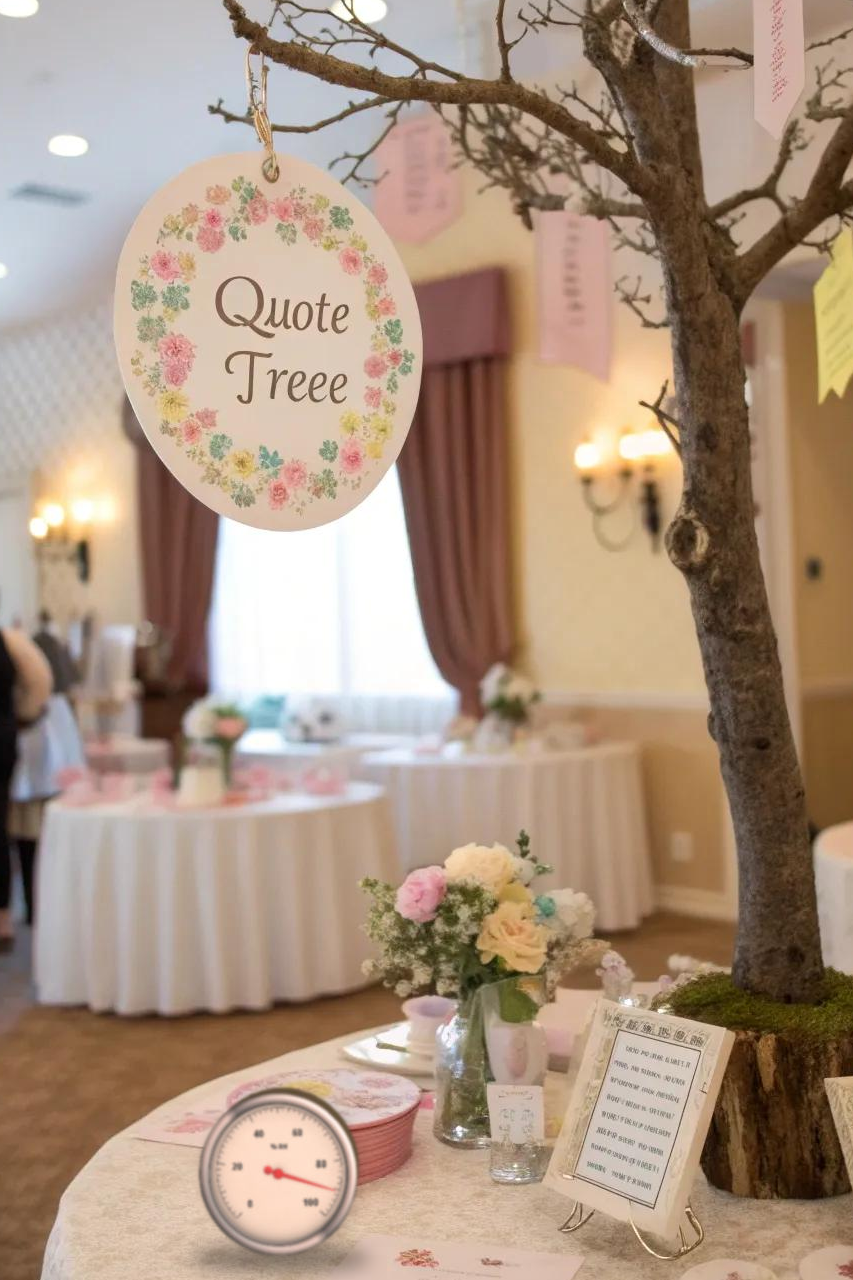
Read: 90,%
